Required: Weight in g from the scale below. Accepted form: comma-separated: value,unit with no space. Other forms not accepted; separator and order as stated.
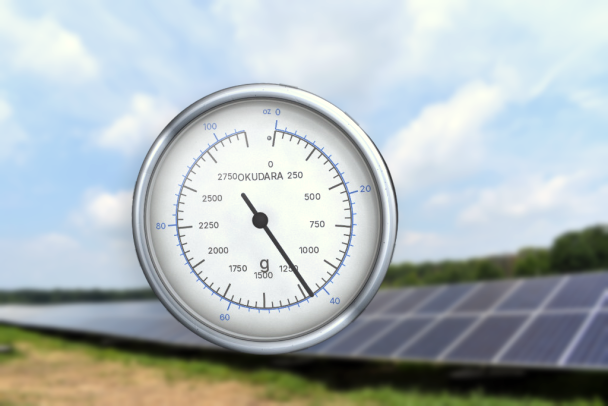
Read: 1200,g
